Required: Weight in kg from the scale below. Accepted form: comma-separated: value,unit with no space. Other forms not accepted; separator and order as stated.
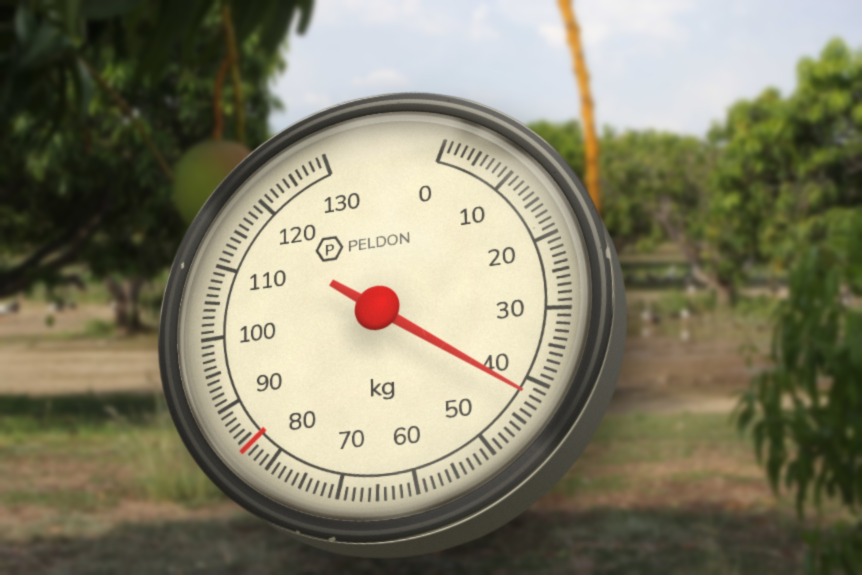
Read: 42,kg
